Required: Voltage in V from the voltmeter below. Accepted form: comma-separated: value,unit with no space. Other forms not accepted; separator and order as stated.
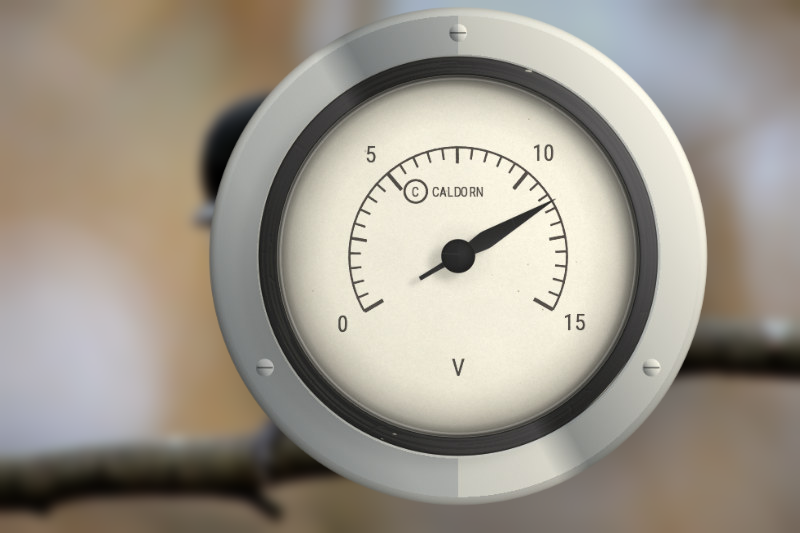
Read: 11.25,V
